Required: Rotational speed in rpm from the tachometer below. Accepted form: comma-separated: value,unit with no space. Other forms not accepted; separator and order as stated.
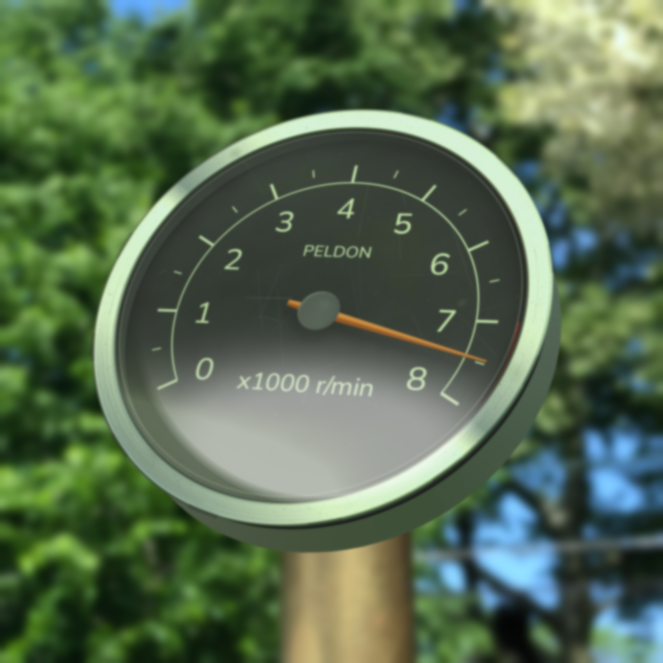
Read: 7500,rpm
